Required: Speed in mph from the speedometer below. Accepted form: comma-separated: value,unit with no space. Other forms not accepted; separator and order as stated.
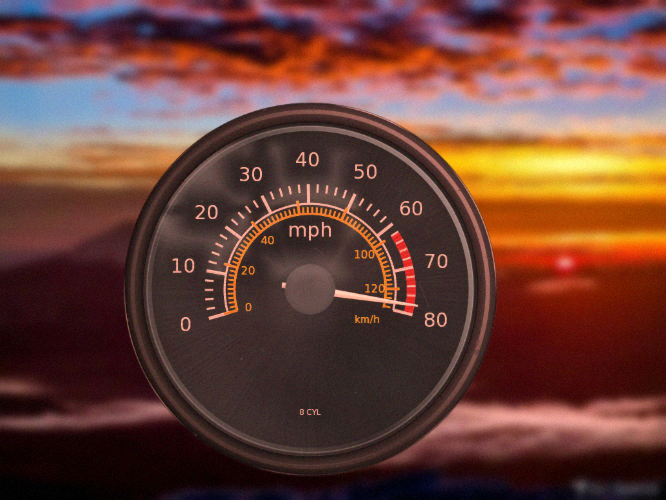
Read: 78,mph
